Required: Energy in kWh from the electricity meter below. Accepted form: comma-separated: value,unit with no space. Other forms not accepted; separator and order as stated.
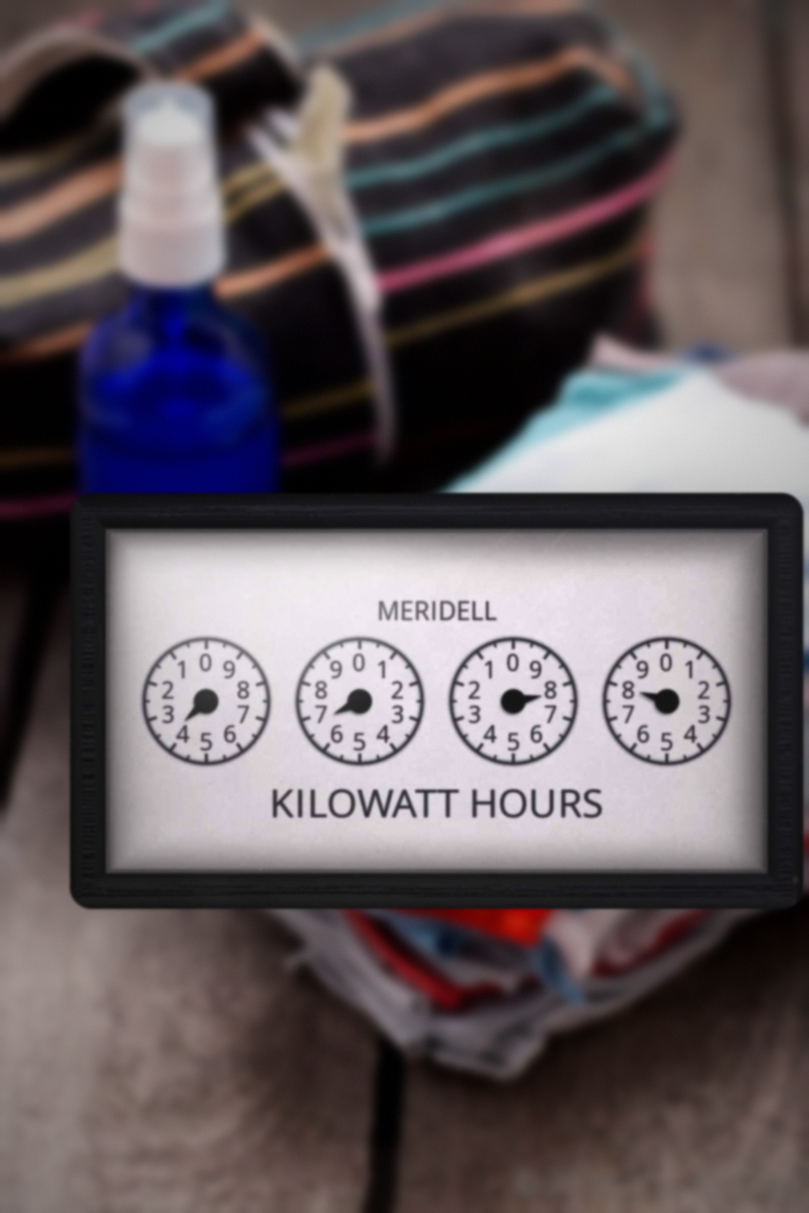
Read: 3678,kWh
